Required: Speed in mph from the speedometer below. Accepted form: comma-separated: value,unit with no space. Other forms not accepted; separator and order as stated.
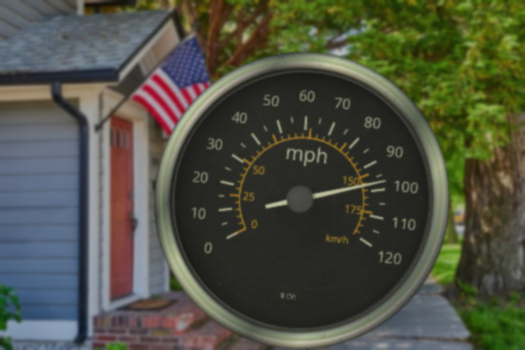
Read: 97.5,mph
